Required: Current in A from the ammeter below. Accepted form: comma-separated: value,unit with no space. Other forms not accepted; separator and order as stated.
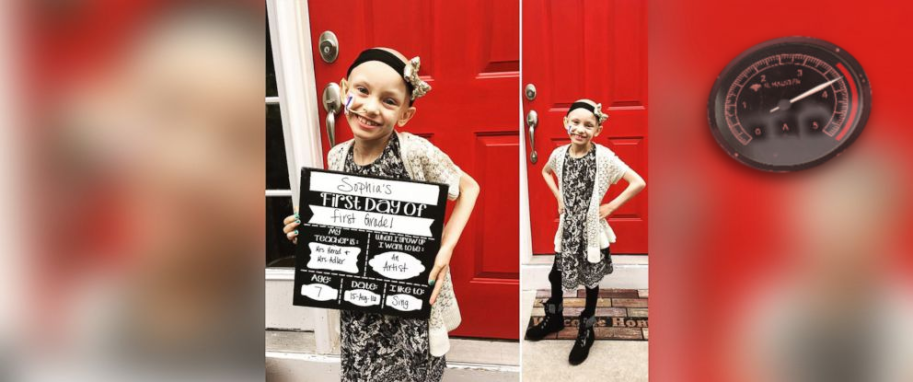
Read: 3.75,A
